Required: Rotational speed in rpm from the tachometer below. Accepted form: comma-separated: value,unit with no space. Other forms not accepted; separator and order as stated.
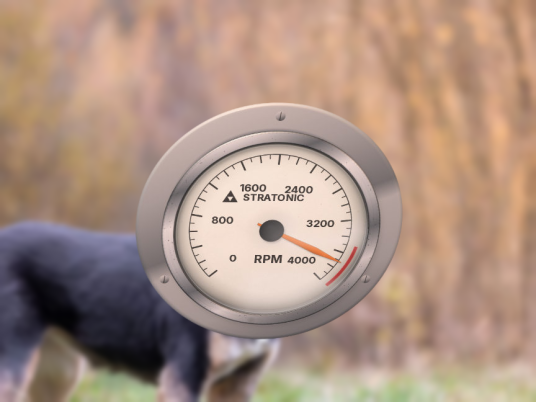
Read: 3700,rpm
